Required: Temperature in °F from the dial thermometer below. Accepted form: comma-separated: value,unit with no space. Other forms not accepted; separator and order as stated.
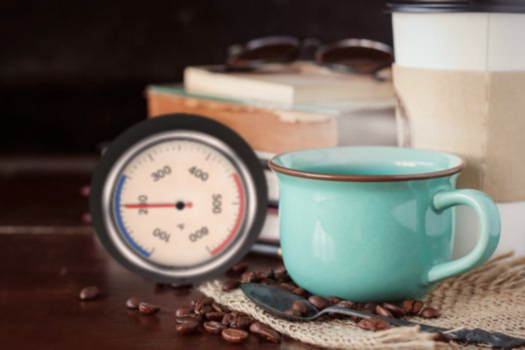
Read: 200,°F
